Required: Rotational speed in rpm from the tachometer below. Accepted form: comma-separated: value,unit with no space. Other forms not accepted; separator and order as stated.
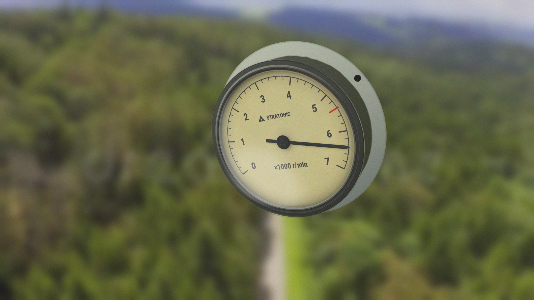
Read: 6400,rpm
